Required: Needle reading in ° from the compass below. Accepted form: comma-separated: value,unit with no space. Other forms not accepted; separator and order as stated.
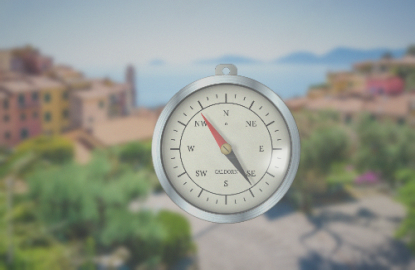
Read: 325,°
